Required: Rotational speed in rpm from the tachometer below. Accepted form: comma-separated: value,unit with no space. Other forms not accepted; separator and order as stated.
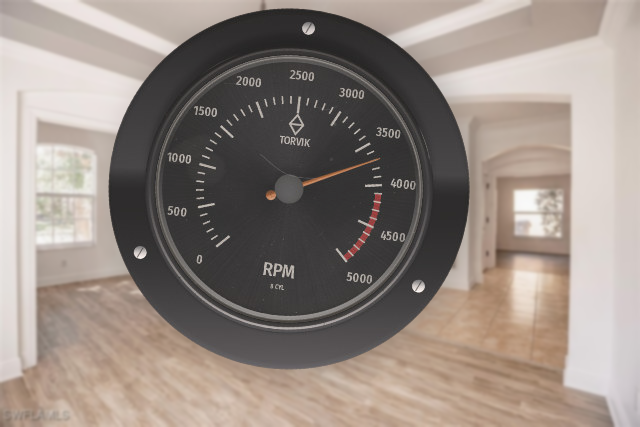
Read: 3700,rpm
